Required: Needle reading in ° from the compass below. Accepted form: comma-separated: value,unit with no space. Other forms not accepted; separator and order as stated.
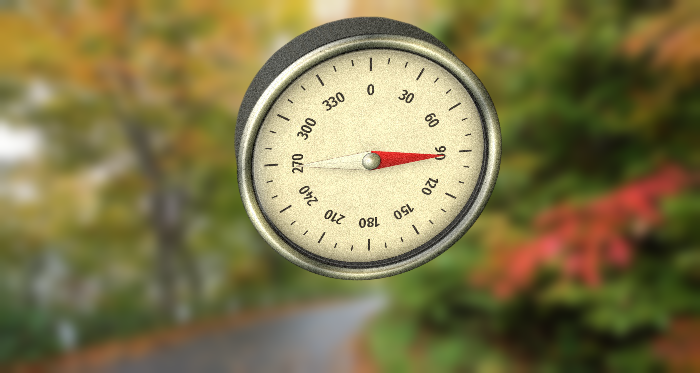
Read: 90,°
